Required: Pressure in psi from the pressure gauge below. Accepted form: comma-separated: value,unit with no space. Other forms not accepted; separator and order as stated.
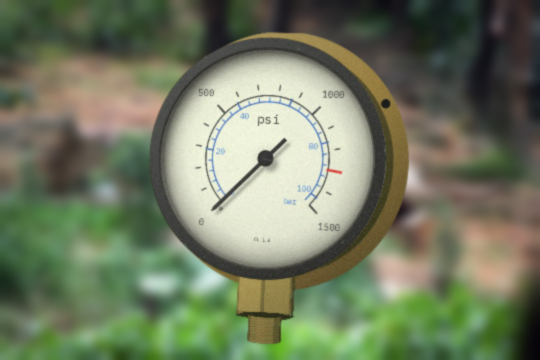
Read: 0,psi
